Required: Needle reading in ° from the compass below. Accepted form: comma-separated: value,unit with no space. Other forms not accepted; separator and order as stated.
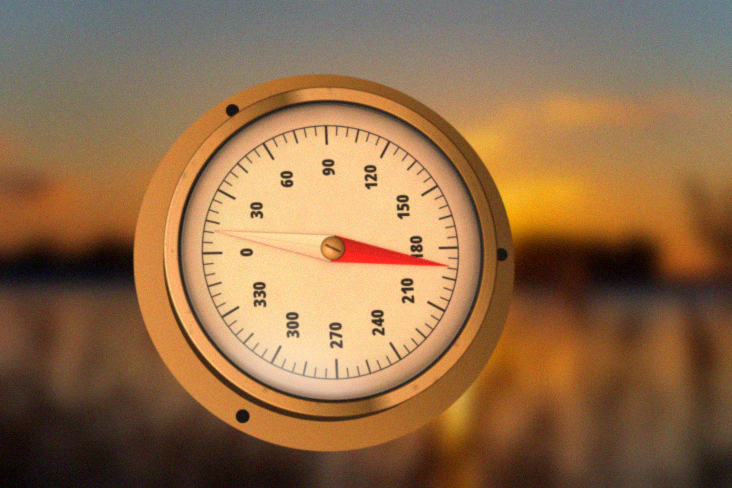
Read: 190,°
